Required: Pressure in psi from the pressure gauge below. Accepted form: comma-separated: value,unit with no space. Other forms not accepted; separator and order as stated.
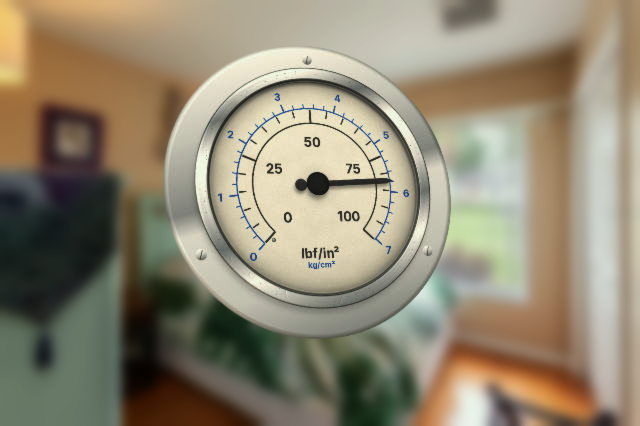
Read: 82.5,psi
